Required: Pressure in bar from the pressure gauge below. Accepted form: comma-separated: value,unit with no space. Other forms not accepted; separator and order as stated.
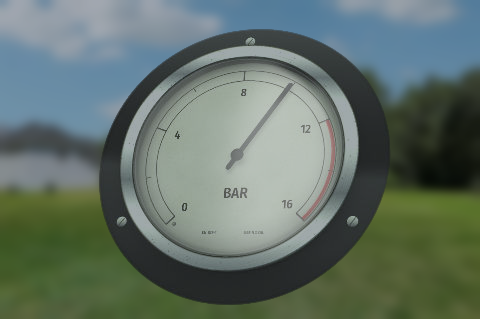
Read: 10,bar
